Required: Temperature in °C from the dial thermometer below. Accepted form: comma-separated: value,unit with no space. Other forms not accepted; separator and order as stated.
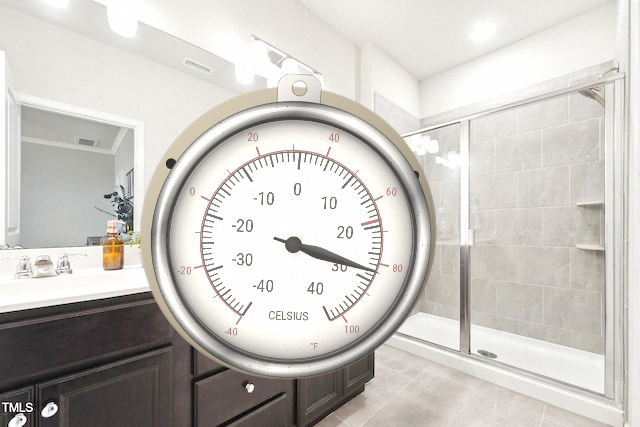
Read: 28,°C
